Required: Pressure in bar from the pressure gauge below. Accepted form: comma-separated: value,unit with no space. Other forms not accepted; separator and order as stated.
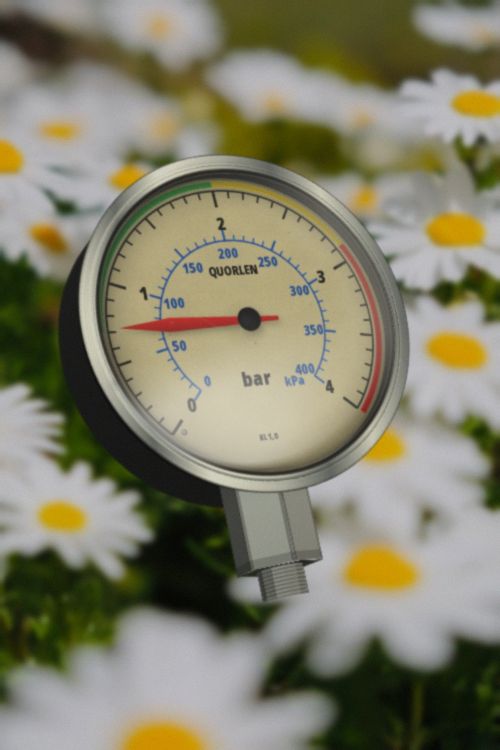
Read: 0.7,bar
